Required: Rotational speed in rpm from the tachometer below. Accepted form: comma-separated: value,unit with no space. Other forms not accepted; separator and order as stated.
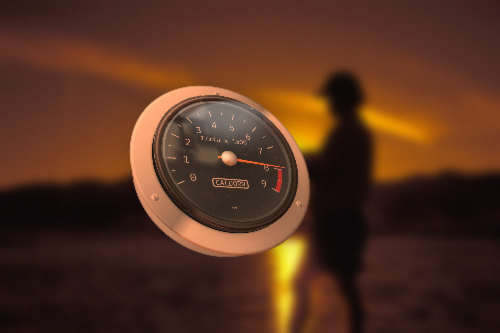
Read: 8000,rpm
